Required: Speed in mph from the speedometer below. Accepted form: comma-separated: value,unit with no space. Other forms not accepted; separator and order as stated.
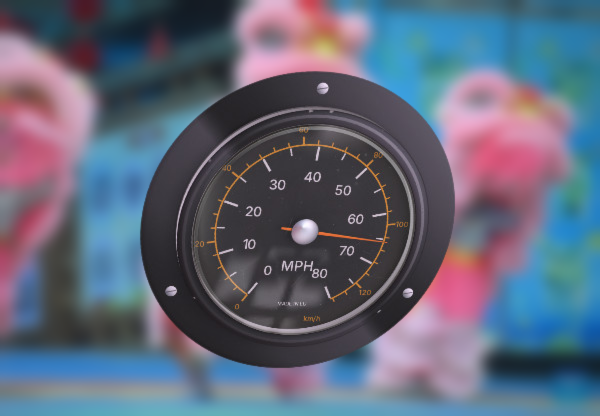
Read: 65,mph
